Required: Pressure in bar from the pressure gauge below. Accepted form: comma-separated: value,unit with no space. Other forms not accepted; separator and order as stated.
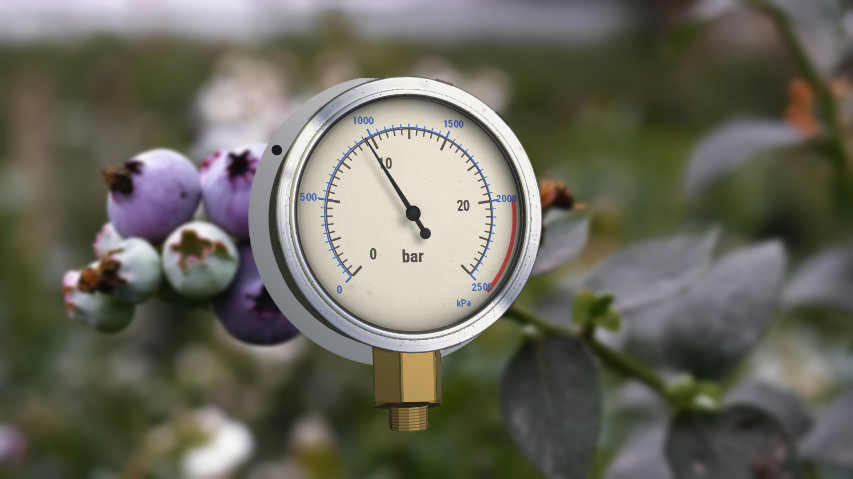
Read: 9.5,bar
